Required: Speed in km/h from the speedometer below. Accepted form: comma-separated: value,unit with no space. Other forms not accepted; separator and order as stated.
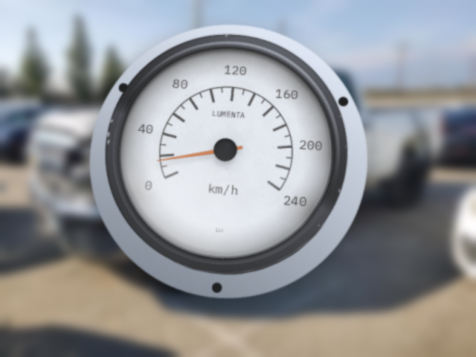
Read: 15,km/h
